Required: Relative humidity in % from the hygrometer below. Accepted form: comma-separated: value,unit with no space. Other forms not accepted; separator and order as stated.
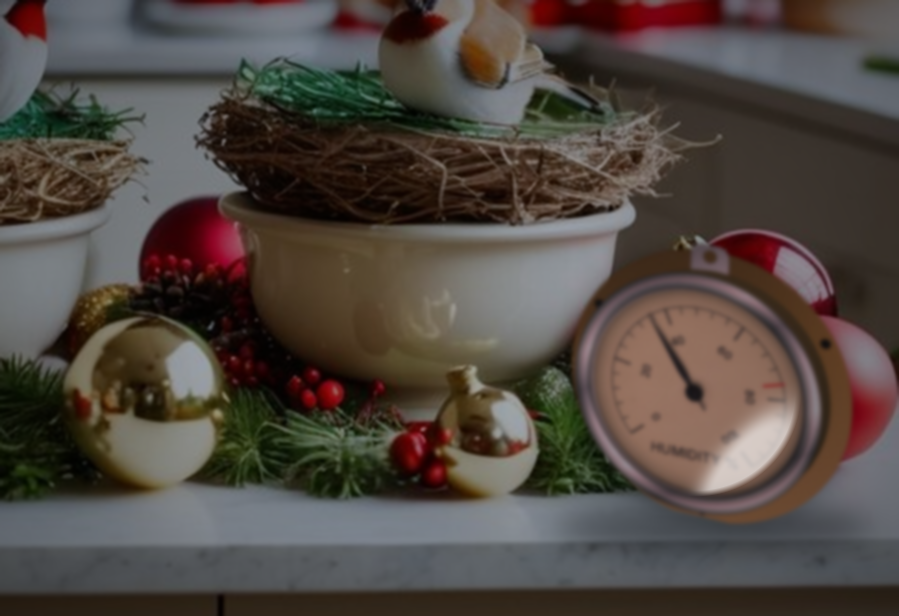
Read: 36,%
